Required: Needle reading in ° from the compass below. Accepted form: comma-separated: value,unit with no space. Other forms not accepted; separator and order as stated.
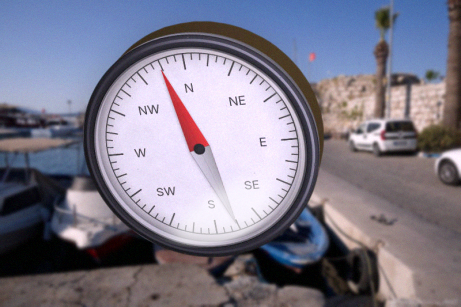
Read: 345,°
